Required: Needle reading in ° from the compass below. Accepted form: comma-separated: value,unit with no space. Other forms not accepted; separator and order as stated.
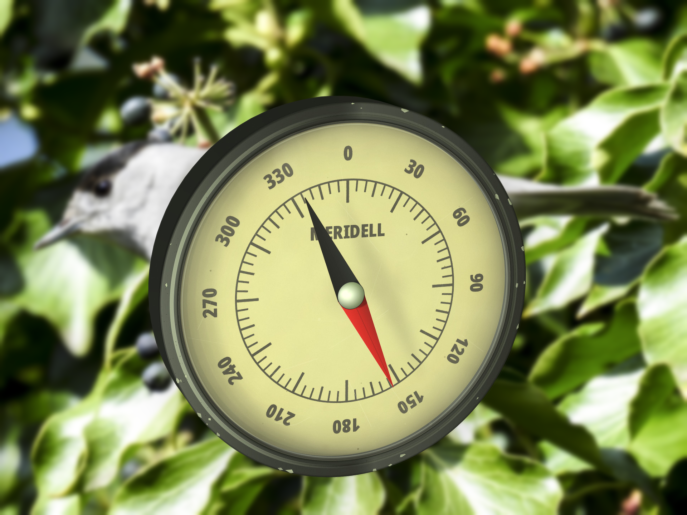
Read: 155,°
